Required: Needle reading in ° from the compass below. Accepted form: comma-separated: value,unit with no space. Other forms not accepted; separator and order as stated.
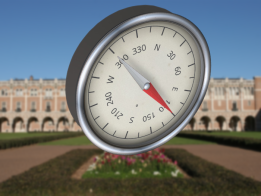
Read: 120,°
